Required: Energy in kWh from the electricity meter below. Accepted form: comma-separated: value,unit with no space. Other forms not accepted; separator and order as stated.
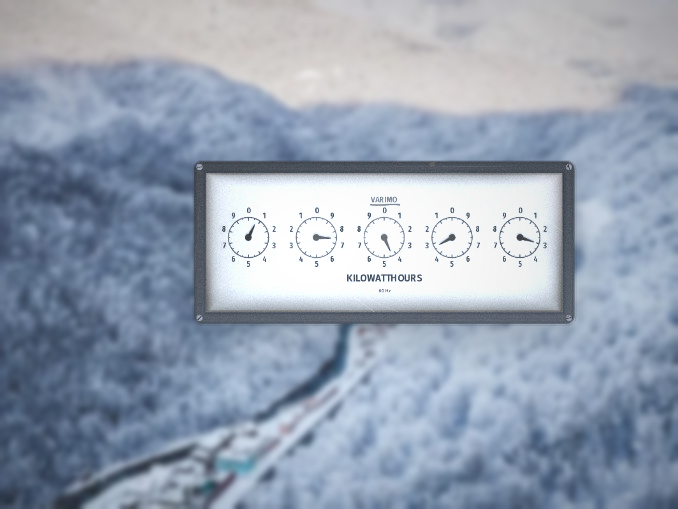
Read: 7433,kWh
